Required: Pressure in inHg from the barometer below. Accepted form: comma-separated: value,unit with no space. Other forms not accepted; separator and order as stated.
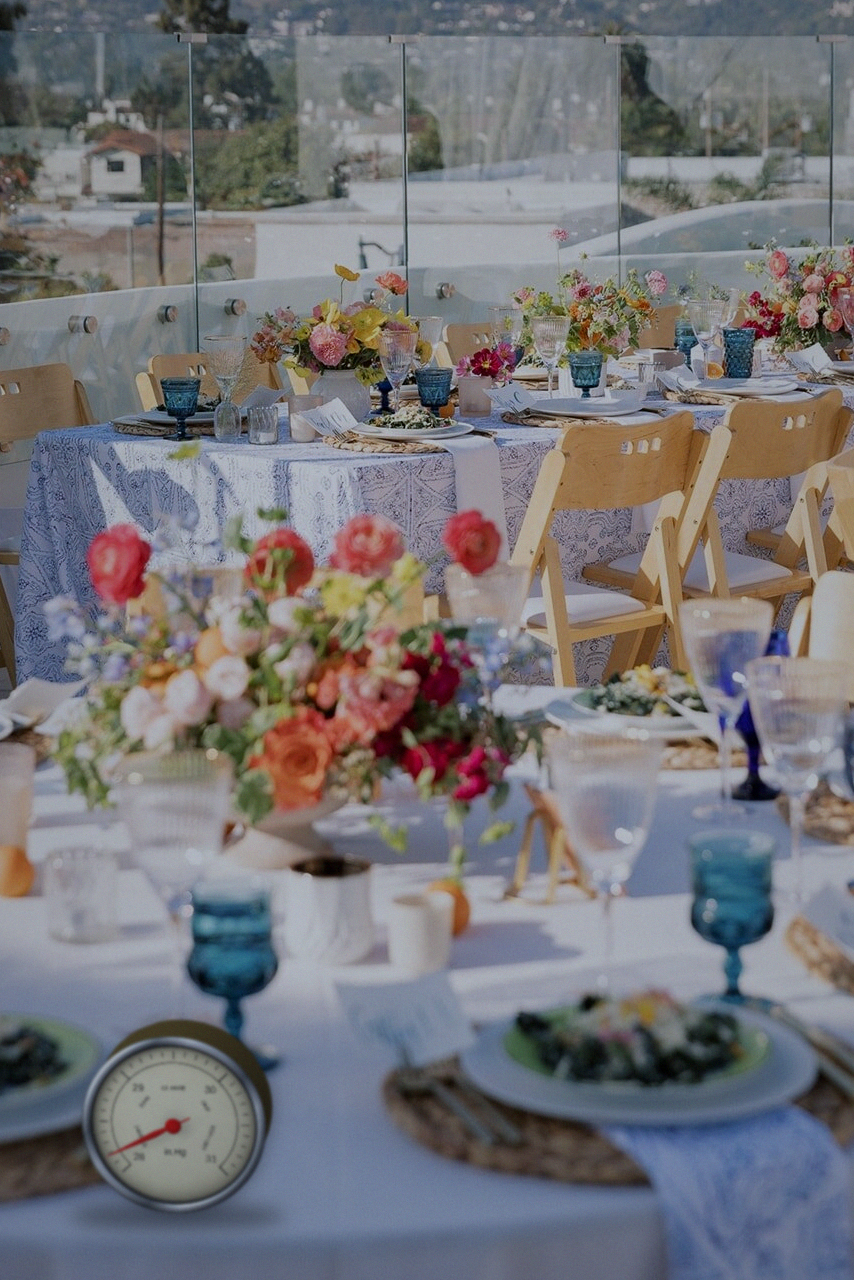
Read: 28.2,inHg
